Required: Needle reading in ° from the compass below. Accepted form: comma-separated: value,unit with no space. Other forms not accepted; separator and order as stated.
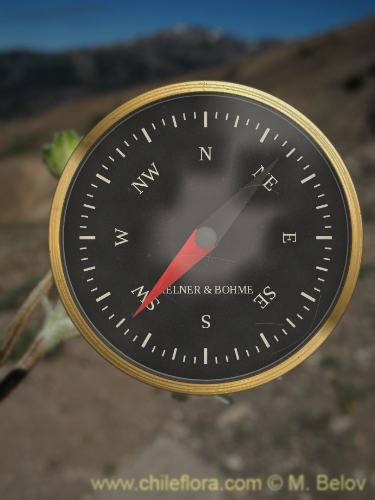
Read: 222.5,°
